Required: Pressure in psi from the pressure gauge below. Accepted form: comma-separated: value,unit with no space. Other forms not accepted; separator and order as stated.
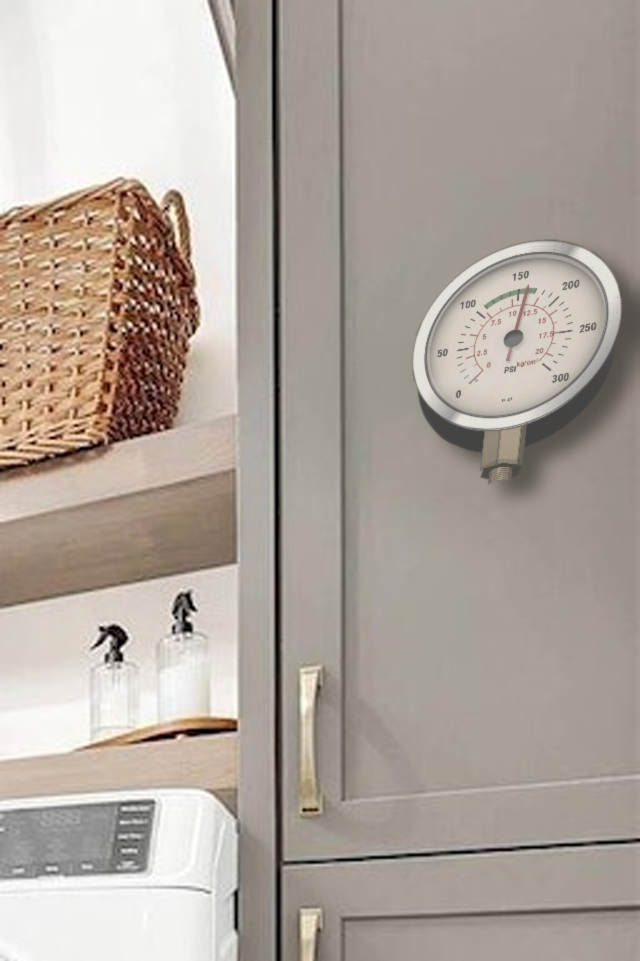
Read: 160,psi
